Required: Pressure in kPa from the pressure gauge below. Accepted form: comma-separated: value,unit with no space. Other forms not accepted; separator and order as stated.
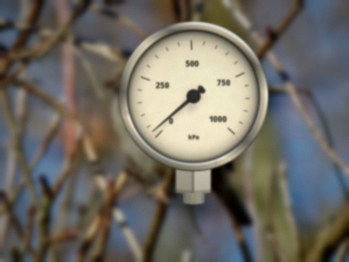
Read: 25,kPa
